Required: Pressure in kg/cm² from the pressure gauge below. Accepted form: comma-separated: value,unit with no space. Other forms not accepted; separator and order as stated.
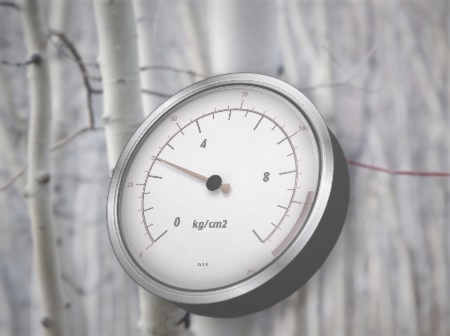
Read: 2.5,kg/cm²
